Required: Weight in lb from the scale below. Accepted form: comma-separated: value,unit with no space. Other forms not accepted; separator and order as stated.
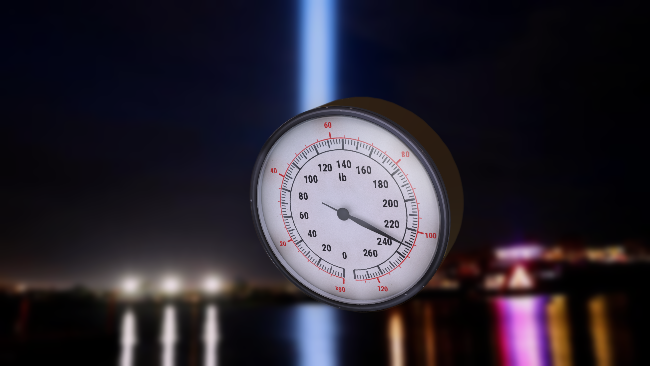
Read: 230,lb
